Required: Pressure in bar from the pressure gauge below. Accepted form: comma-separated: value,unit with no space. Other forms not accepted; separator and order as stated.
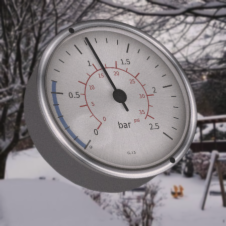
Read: 1.1,bar
